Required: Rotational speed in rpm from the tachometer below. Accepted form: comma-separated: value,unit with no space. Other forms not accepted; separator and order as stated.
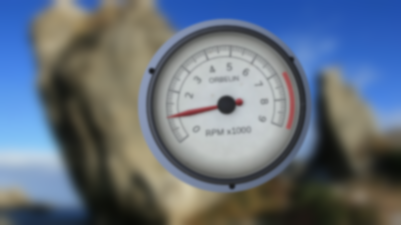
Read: 1000,rpm
